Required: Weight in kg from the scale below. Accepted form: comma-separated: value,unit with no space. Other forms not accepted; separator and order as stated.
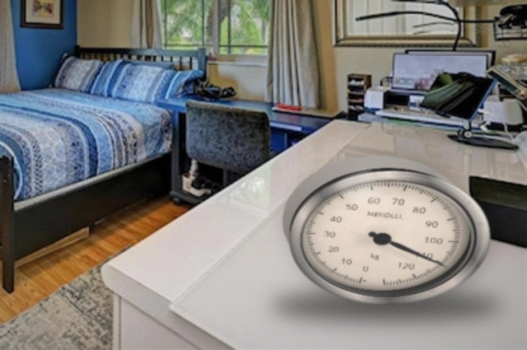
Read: 110,kg
